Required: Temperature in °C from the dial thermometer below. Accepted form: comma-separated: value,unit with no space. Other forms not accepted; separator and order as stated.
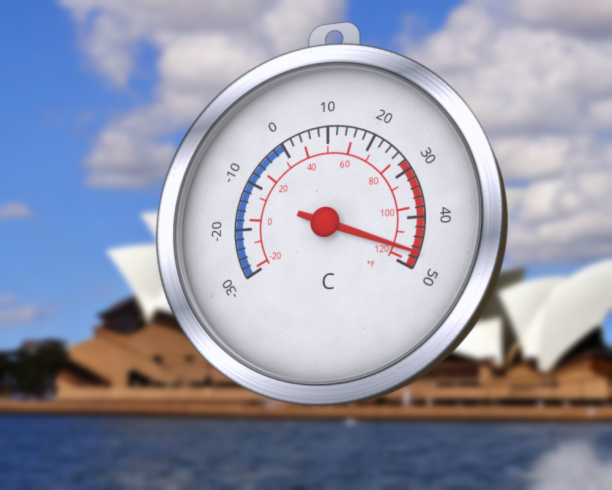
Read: 47,°C
